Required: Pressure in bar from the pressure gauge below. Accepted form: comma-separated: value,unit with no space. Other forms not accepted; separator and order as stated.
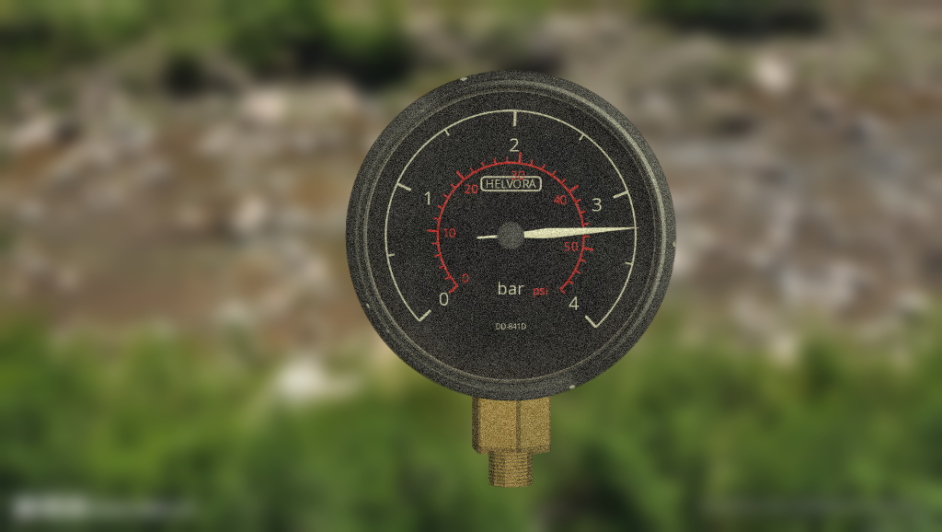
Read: 3.25,bar
